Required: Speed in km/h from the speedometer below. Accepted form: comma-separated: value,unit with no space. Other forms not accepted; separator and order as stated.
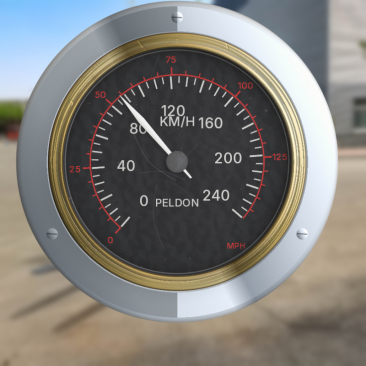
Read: 87.5,km/h
